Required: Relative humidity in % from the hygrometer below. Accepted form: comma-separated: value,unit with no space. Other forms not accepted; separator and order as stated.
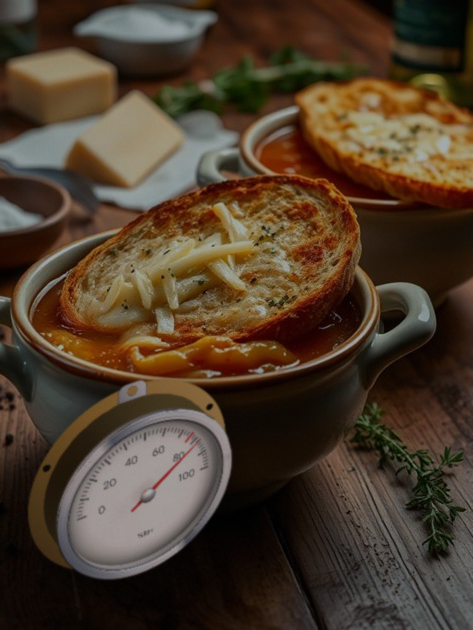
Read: 80,%
